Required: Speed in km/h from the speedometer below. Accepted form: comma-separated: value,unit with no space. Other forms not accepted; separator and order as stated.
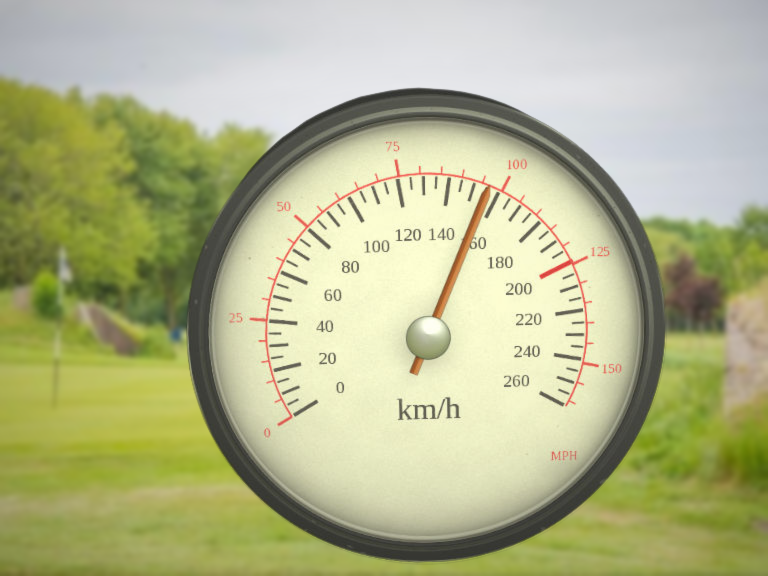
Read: 155,km/h
